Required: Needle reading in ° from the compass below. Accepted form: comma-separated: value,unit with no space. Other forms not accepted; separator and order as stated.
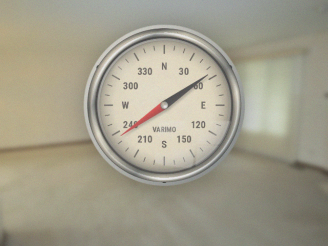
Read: 235,°
